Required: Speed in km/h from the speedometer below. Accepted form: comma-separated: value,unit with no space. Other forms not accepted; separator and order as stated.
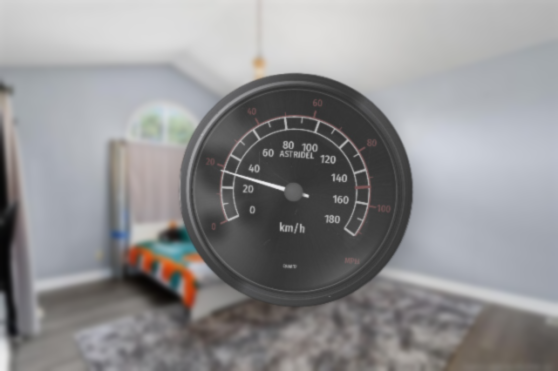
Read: 30,km/h
